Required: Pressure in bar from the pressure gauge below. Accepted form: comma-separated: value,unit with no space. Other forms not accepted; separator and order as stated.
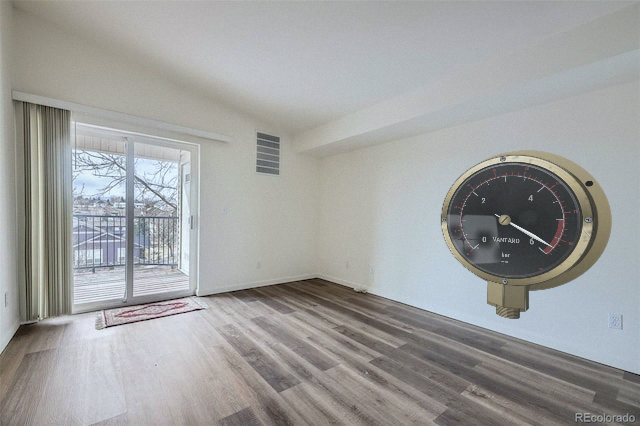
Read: 5.75,bar
